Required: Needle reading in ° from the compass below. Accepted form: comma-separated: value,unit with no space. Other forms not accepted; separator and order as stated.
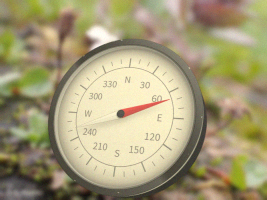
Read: 70,°
